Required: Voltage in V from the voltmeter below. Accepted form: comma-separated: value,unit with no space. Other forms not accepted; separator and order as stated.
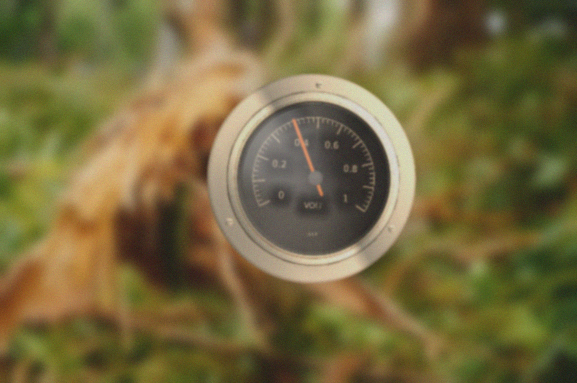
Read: 0.4,V
